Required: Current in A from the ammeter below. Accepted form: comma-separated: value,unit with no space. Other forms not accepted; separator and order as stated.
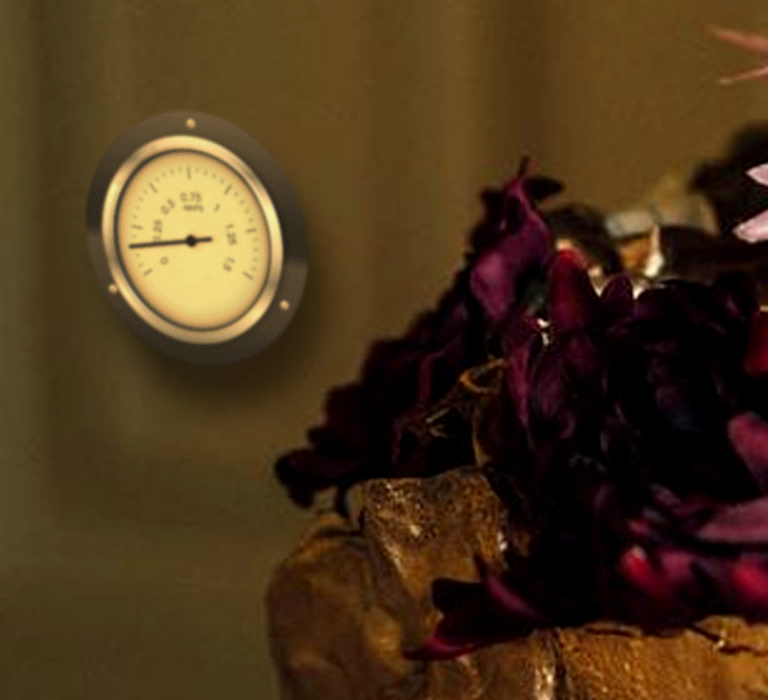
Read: 0.15,A
